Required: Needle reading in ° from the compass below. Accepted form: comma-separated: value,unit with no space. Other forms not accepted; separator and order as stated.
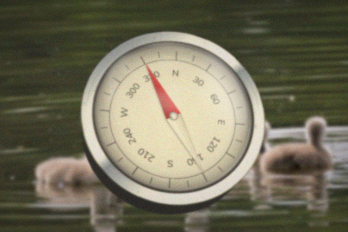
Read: 330,°
